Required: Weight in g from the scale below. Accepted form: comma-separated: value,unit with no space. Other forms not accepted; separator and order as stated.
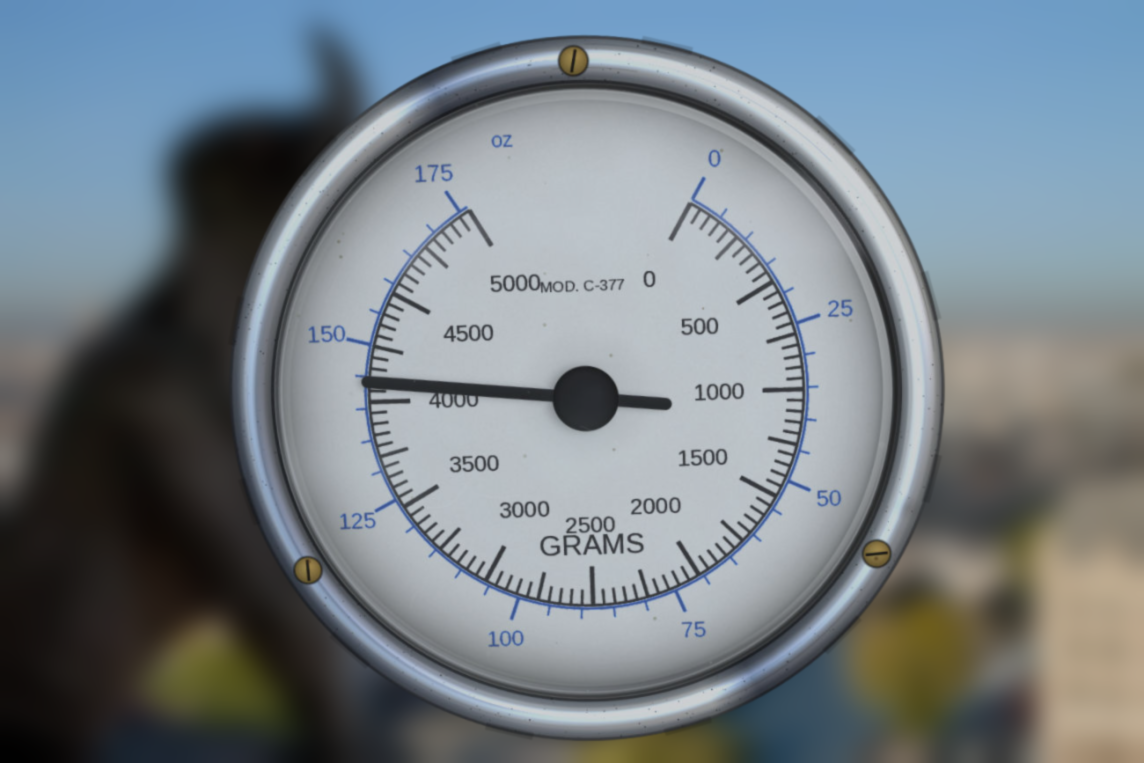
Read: 4100,g
